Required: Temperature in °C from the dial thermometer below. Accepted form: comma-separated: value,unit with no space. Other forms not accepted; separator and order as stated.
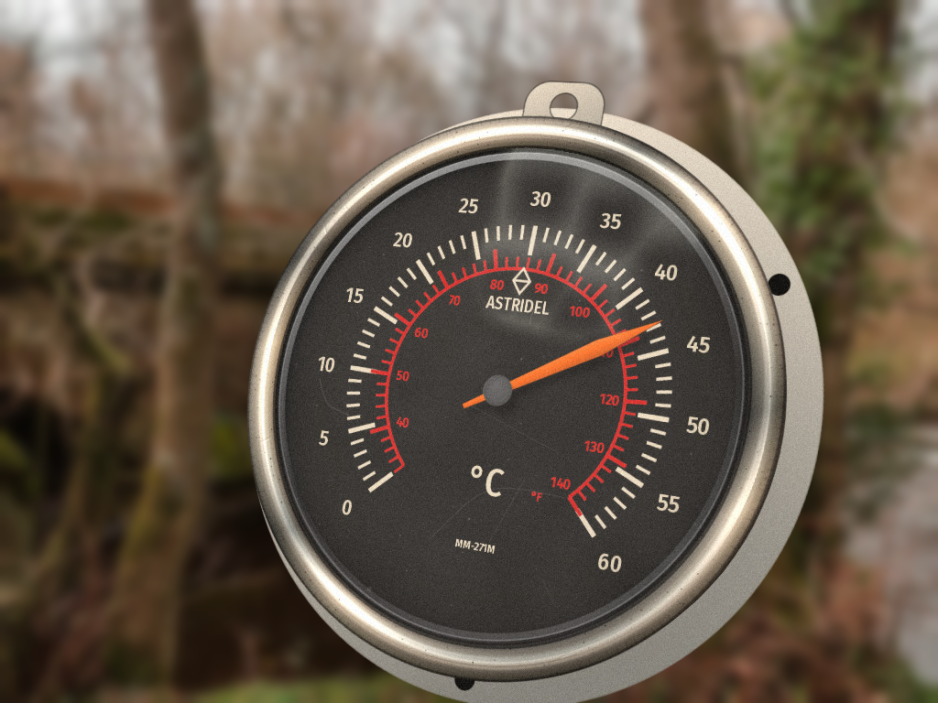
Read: 43,°C
